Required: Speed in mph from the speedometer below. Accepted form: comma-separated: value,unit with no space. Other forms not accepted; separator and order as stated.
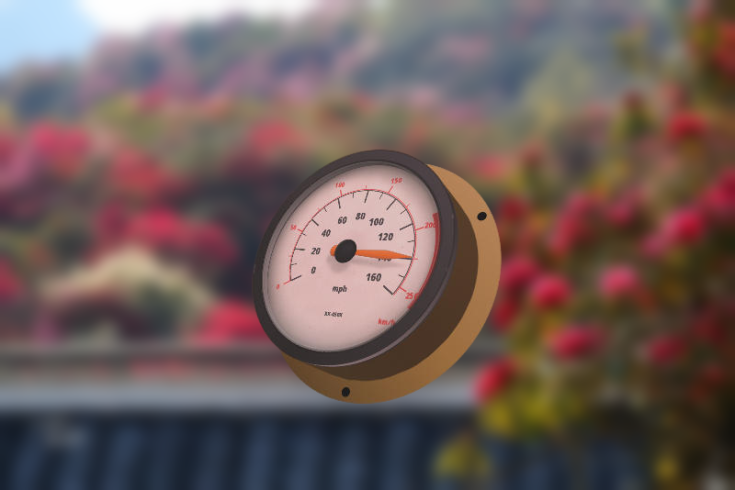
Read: 140,mph
